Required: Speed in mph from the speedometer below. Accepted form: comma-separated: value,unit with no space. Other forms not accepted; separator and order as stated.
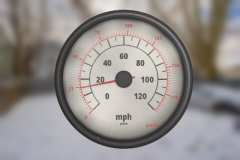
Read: 15,mph
